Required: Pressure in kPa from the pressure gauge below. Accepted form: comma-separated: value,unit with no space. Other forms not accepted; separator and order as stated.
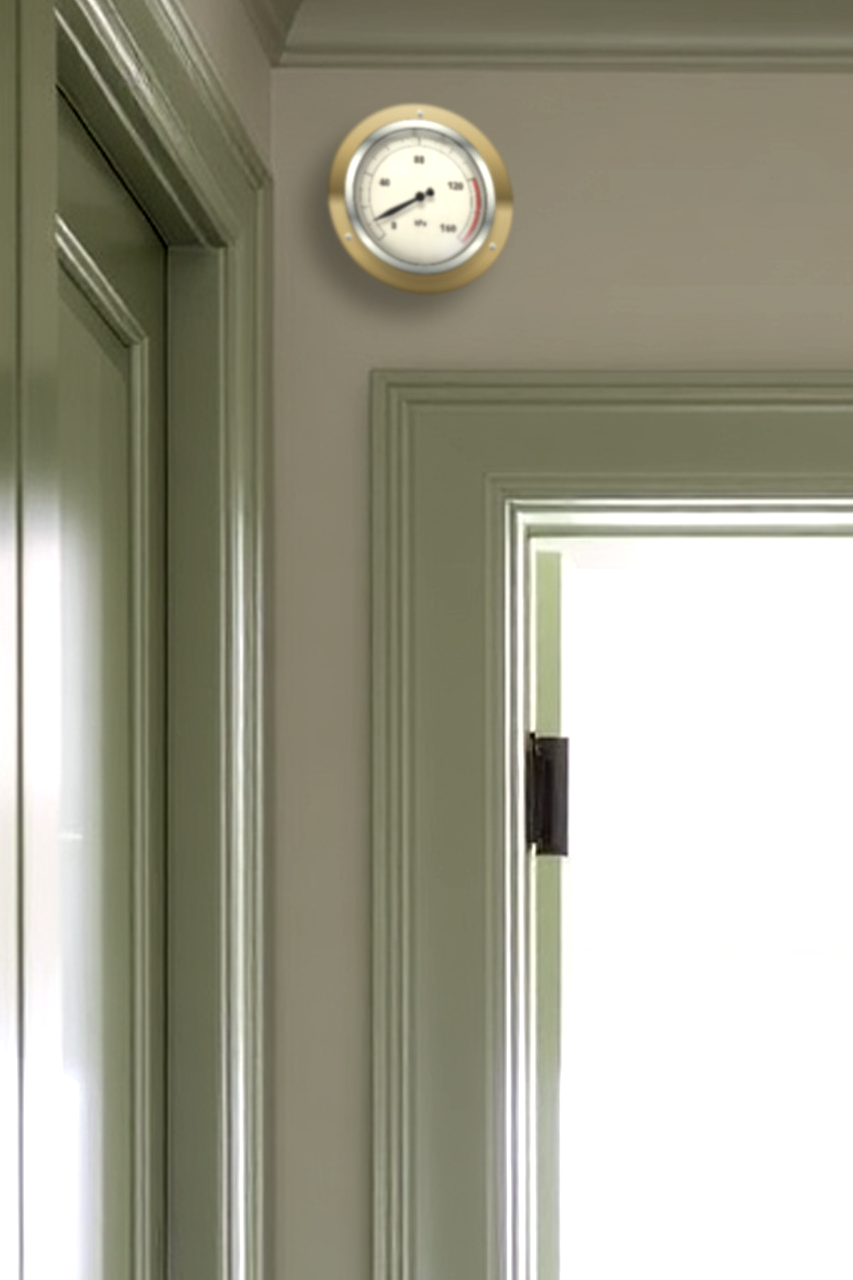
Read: 10,kPa
